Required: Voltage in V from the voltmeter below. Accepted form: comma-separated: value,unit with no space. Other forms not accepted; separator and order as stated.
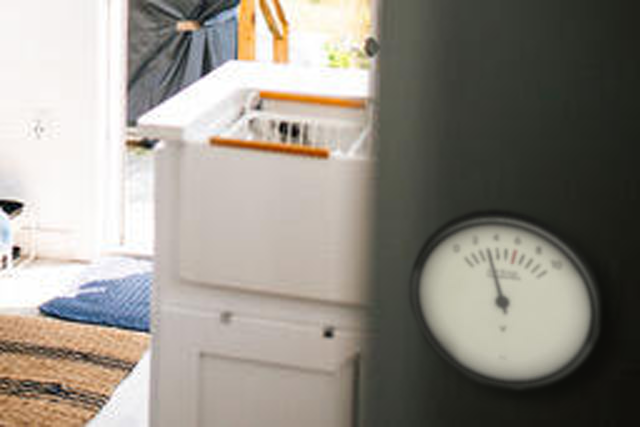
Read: 3,V
